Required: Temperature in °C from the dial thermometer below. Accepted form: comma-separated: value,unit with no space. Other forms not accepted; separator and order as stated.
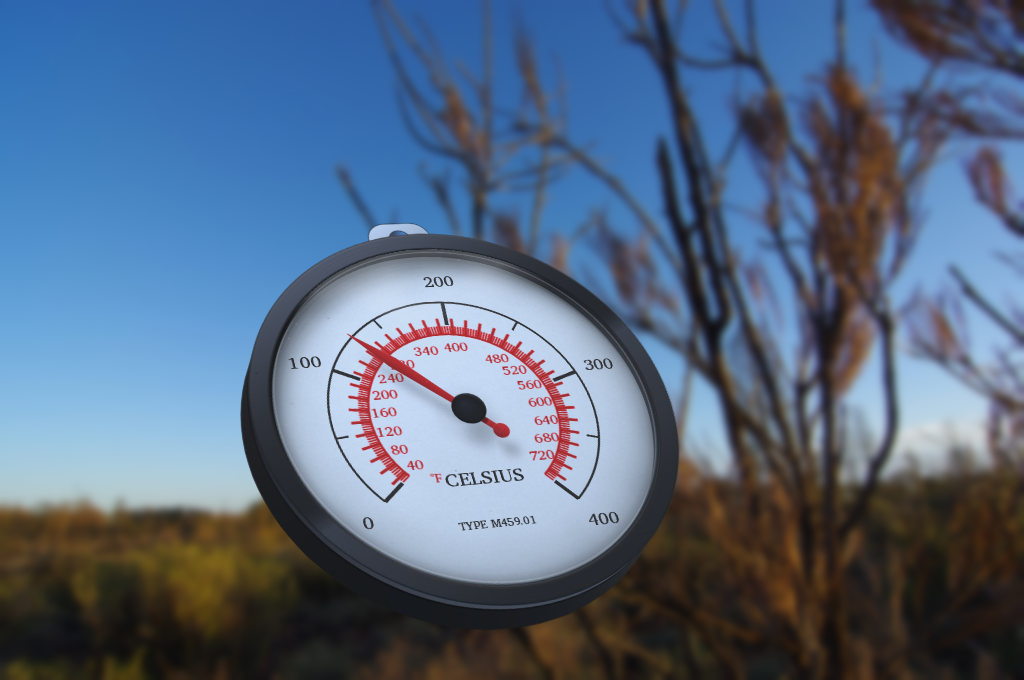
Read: 125,°C
